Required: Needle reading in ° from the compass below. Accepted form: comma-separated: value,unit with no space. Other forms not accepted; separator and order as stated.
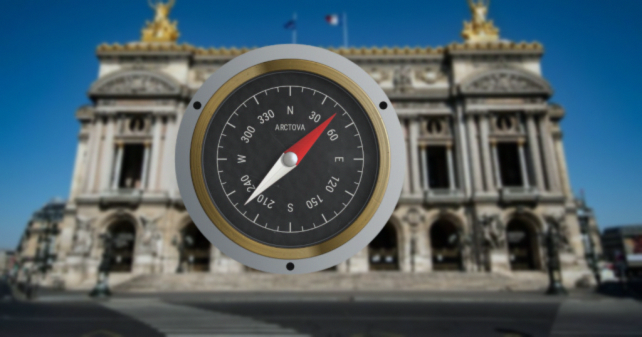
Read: 45,°
